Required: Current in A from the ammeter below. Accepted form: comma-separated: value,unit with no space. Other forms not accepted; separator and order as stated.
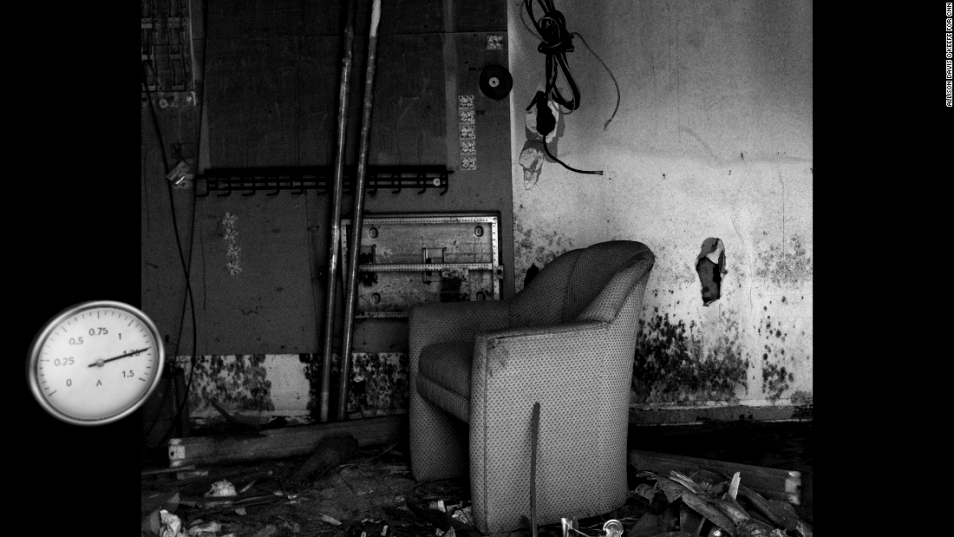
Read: 1.25,A
